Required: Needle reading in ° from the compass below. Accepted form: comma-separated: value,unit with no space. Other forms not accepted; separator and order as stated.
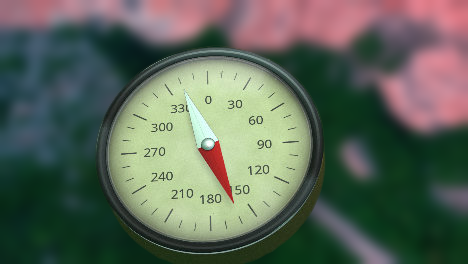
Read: 160,°
